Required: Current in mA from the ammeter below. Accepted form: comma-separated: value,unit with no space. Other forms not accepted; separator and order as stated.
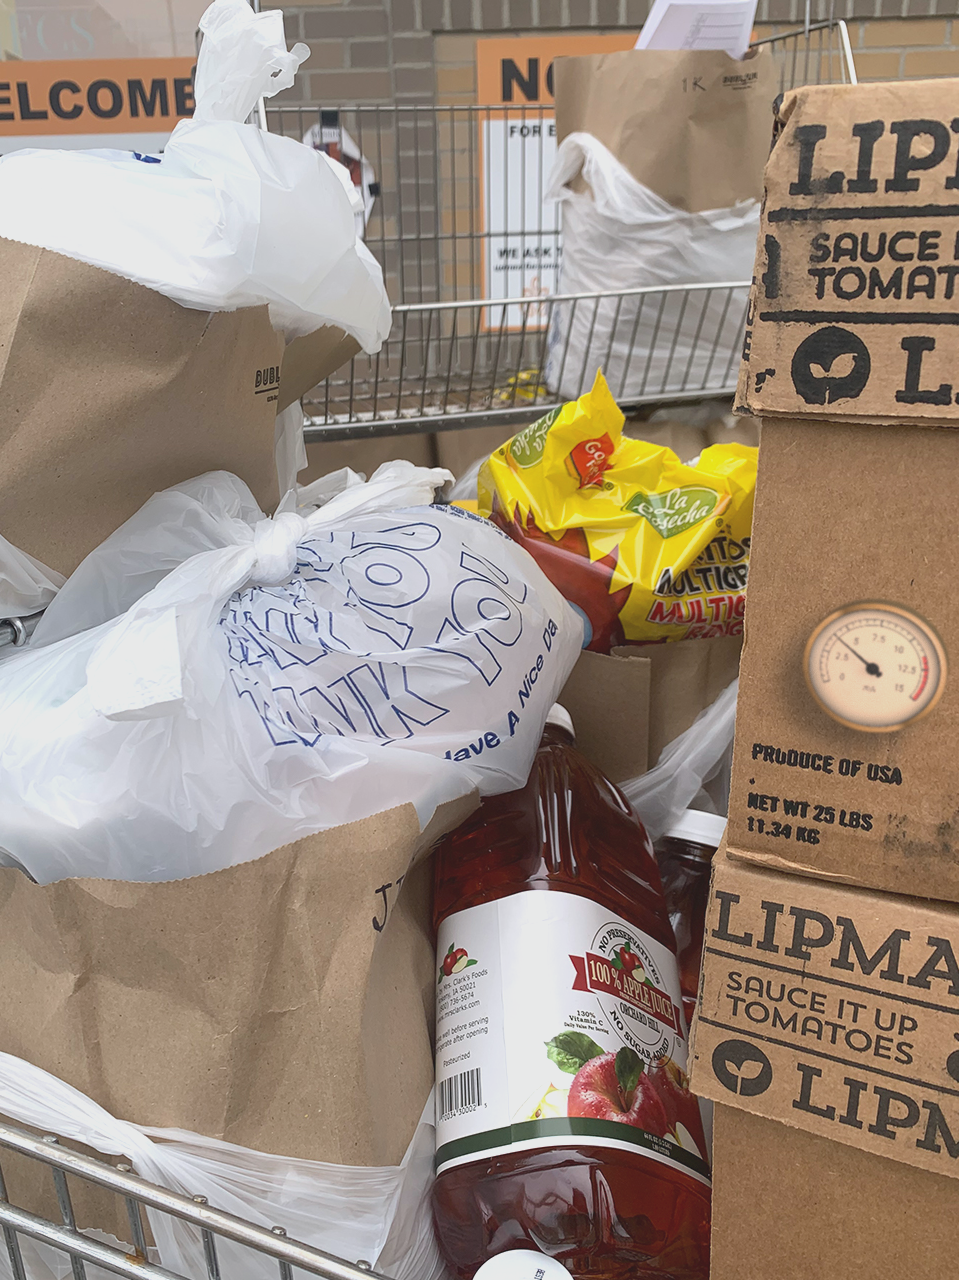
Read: 4,mA
